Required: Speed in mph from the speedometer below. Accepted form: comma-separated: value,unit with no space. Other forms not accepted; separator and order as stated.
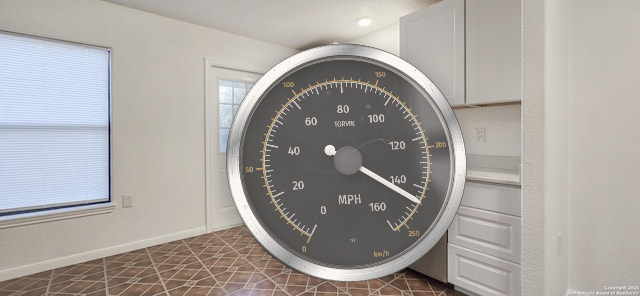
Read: 146,mph
